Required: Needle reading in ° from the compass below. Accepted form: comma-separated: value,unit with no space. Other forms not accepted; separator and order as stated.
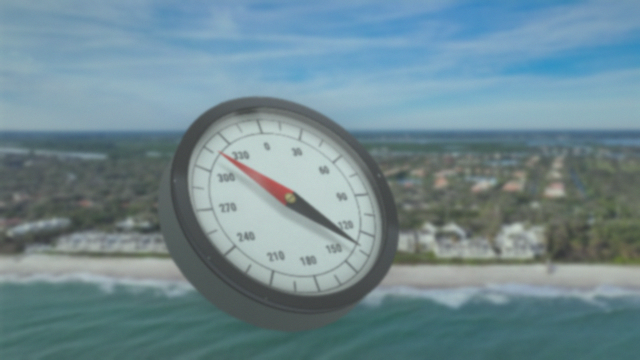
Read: 315,°
